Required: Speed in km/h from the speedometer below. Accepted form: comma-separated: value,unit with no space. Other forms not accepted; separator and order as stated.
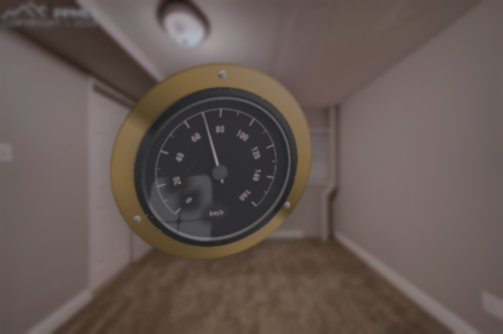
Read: 70,km/h
